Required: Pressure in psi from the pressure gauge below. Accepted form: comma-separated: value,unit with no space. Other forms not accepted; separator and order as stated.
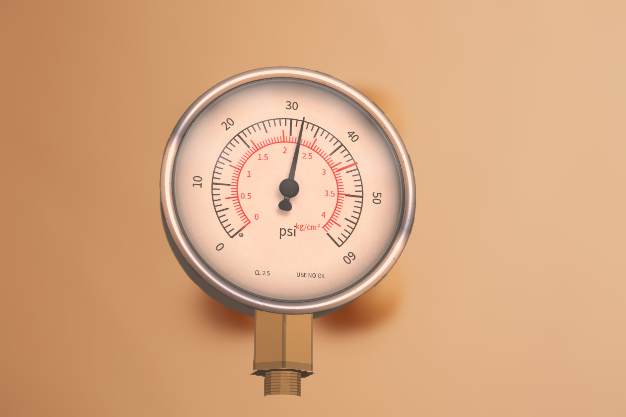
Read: 32,psi
